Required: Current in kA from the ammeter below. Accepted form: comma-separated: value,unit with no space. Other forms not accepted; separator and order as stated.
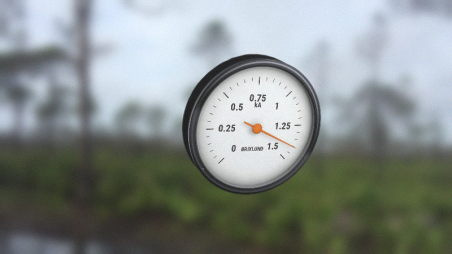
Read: 1.4,kA
